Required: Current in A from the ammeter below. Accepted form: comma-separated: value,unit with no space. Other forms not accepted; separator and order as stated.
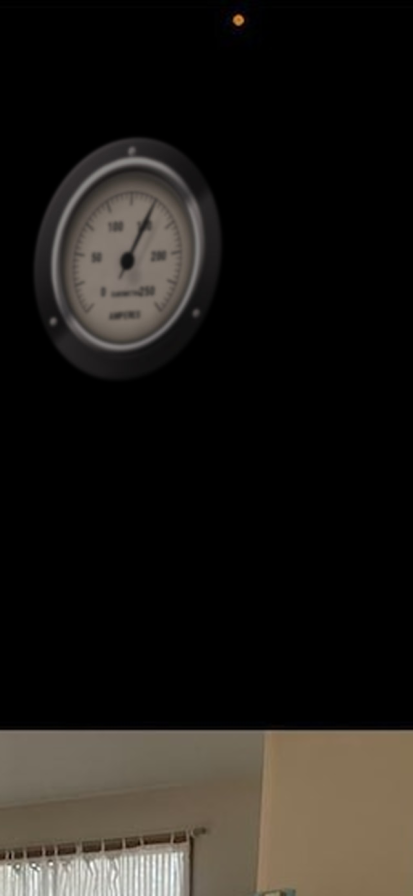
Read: 150,A
